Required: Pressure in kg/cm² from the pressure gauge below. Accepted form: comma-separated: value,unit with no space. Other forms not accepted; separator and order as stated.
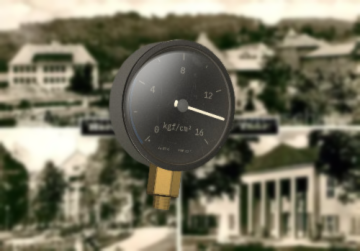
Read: 14,kg/cm²
